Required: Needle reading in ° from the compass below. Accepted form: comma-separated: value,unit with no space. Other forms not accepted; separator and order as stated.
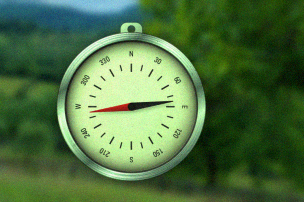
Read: 262.5,°
